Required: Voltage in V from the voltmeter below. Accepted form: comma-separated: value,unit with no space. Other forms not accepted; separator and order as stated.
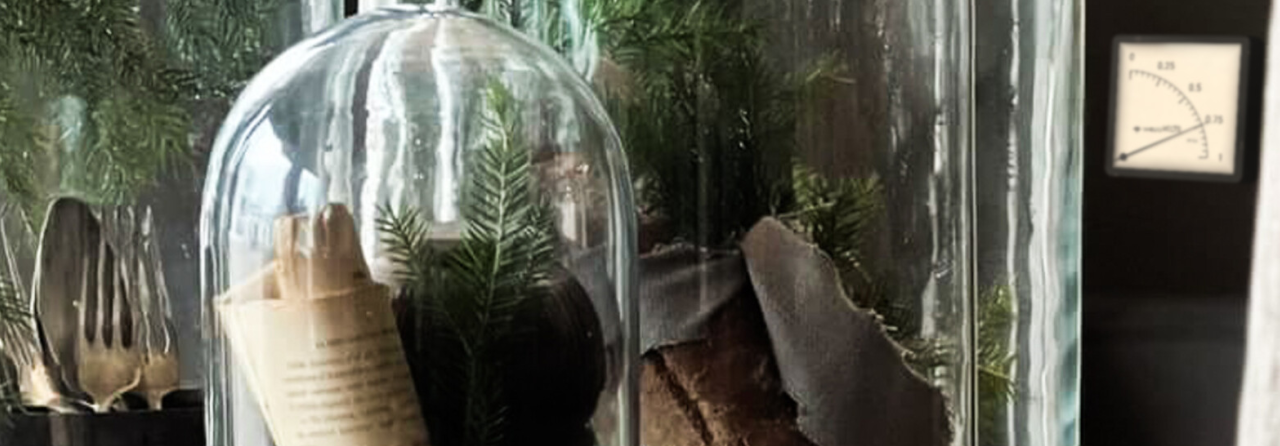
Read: 0.75,V
